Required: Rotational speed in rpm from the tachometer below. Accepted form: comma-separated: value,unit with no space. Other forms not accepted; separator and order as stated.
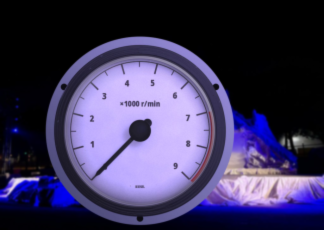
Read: 0,rpm
